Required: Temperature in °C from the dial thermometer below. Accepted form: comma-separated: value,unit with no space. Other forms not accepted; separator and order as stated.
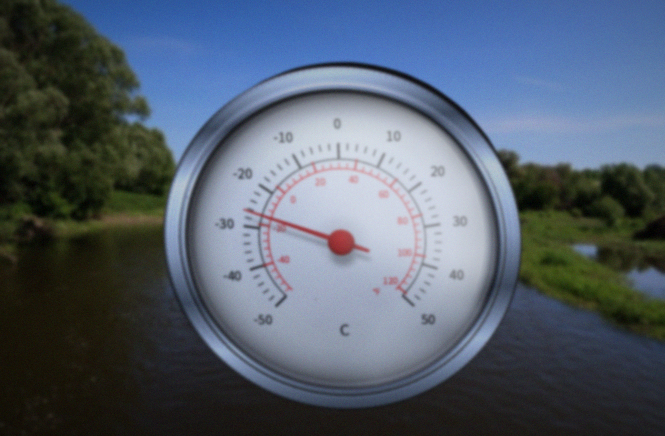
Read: -26,°C
